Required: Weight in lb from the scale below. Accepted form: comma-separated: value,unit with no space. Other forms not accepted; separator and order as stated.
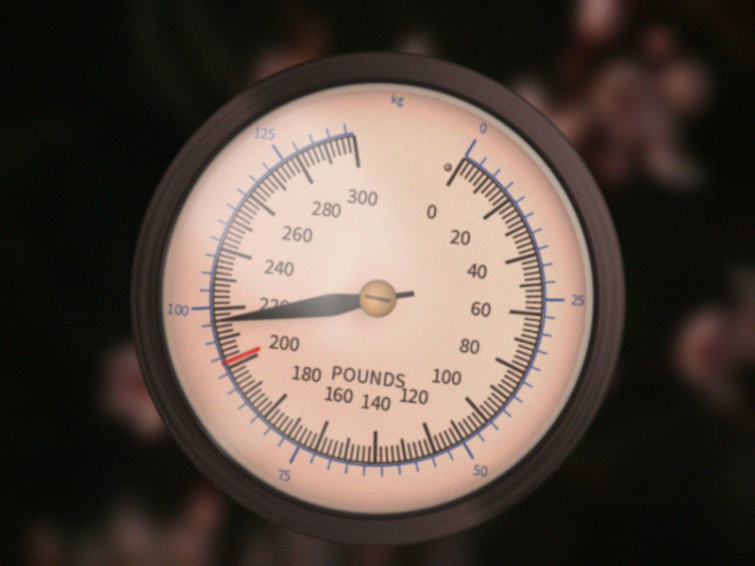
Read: 216,lb
